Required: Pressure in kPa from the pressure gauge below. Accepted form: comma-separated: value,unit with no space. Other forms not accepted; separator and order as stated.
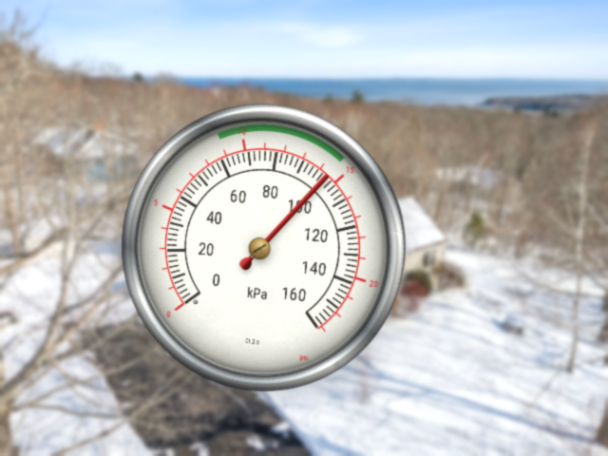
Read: 100,kPa
